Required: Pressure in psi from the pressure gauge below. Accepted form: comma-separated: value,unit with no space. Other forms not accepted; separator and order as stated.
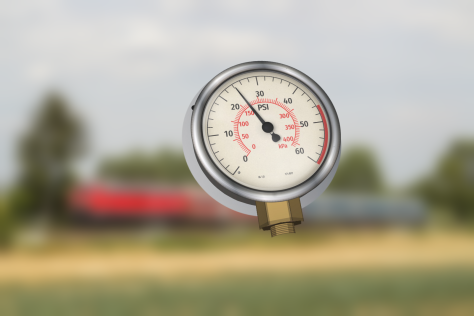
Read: 24,psi
